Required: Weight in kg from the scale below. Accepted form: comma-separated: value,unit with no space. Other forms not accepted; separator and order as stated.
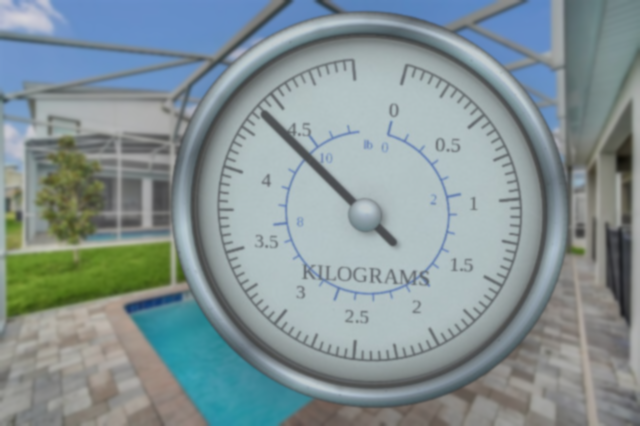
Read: 4.4,kg
